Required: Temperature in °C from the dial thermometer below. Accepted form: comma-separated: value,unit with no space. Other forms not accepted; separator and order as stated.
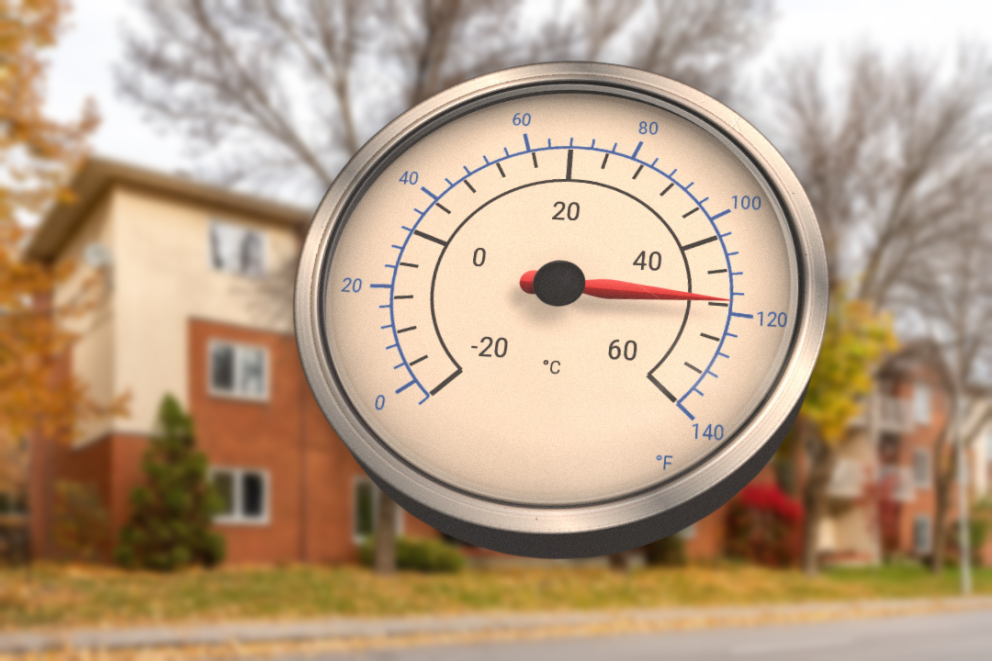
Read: 48,°C
